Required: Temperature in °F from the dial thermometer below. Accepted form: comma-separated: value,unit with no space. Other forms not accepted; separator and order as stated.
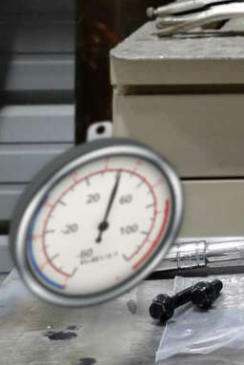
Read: 40,°F
